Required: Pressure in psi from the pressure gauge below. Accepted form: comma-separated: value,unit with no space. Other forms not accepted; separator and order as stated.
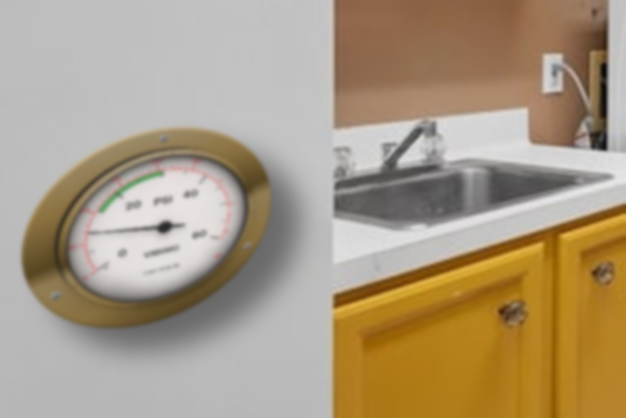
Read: 10,psi
